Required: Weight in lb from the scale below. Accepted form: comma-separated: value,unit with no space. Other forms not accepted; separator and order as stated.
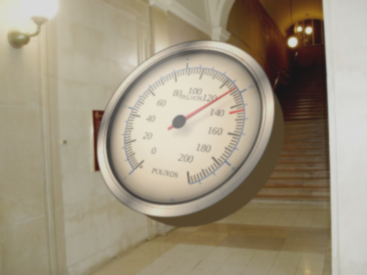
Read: 130,lb
